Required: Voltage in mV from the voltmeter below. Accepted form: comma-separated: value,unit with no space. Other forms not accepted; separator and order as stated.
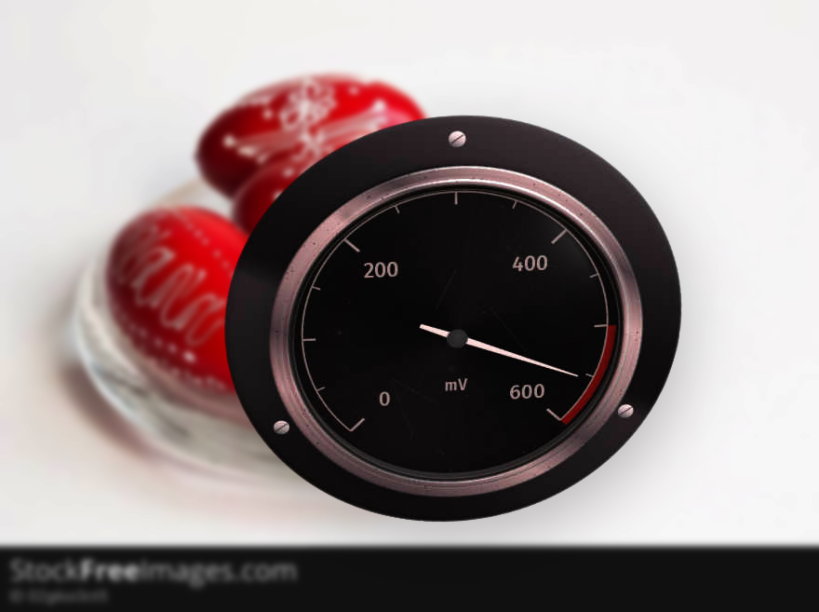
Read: 550,mV
